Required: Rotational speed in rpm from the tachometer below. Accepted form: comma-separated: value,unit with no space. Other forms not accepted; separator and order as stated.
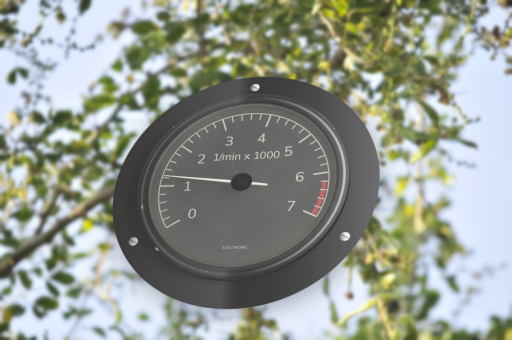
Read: 1200,rpm
